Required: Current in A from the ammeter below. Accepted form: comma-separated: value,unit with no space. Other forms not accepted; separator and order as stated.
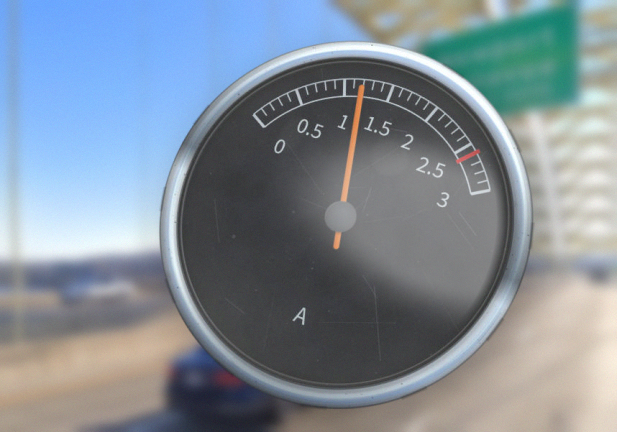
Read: 1.2,A
